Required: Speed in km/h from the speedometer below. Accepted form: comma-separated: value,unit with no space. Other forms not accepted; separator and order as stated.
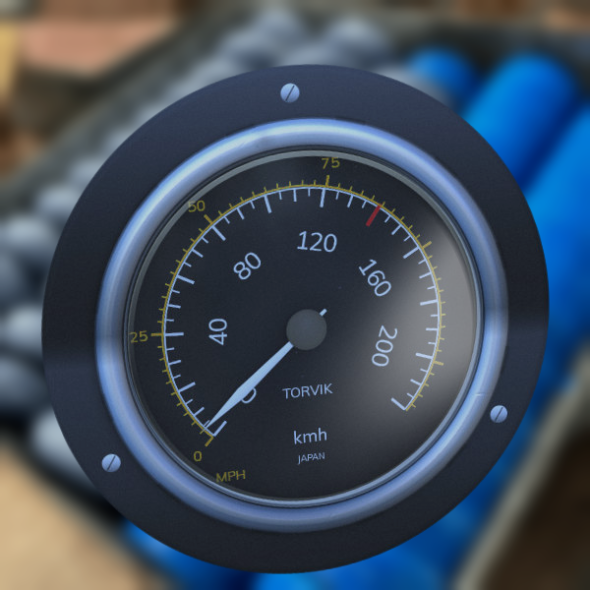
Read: 5,km/h
